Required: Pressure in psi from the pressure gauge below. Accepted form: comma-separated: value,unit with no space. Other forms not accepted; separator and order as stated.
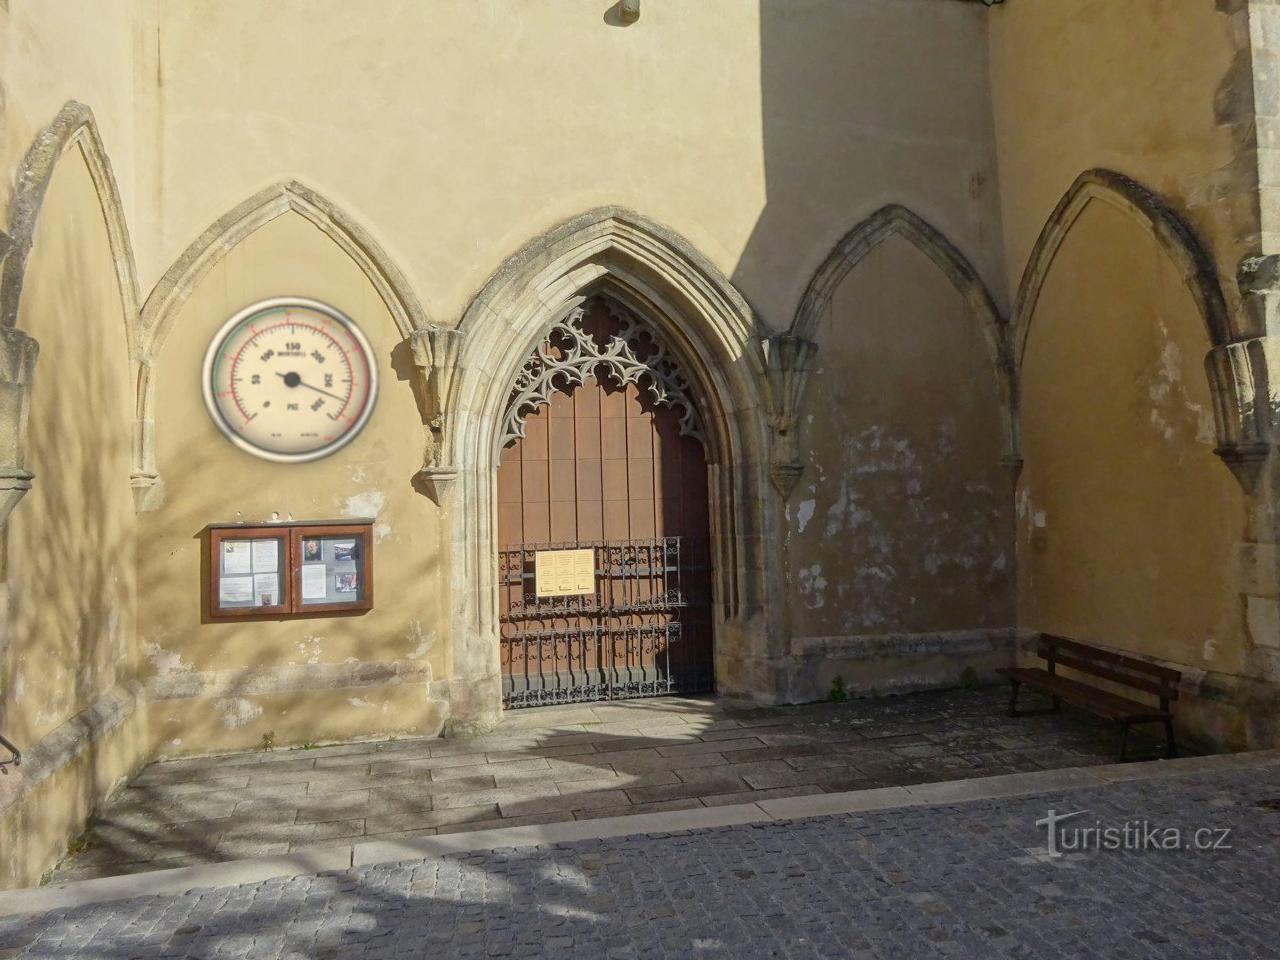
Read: 275,psi
